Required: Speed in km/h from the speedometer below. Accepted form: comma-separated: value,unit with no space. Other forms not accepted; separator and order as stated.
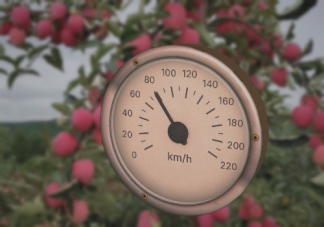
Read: 80,km/h
